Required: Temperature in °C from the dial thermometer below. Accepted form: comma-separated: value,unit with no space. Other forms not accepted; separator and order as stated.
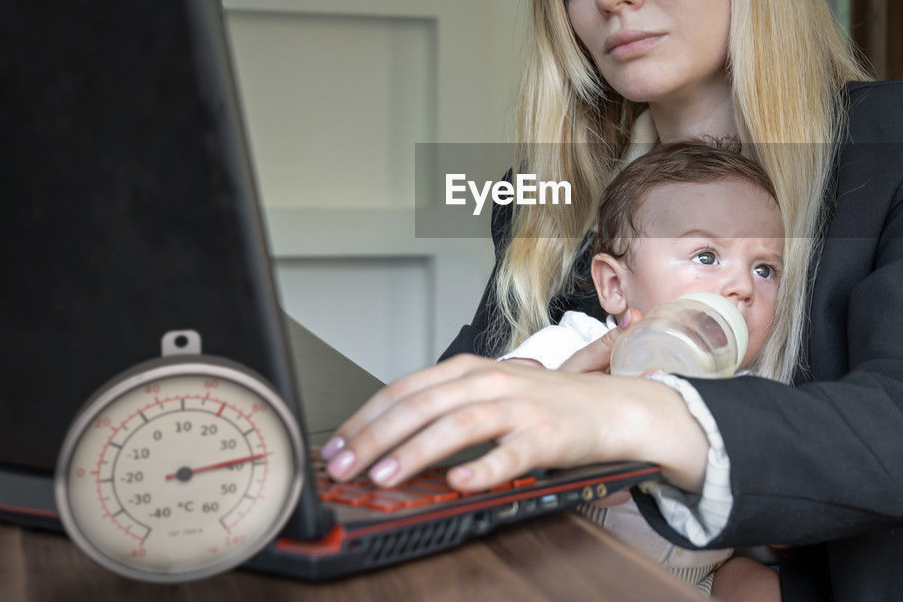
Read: 37.5,°C
